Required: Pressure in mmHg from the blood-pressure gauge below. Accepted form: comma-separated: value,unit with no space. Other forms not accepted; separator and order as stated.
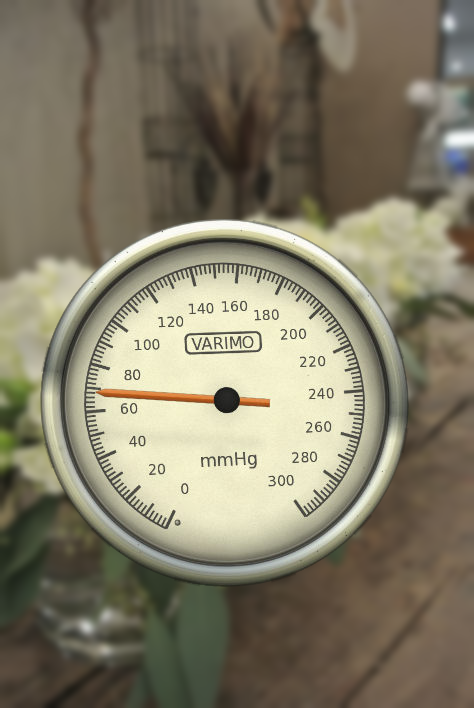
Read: 68,mmHg
